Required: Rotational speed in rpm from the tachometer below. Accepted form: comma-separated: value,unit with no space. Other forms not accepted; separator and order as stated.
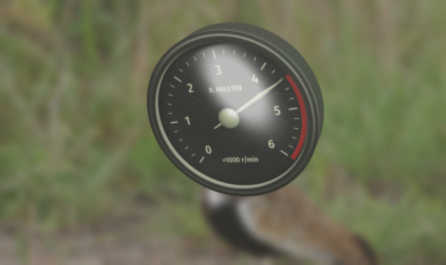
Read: 4400,rpm
